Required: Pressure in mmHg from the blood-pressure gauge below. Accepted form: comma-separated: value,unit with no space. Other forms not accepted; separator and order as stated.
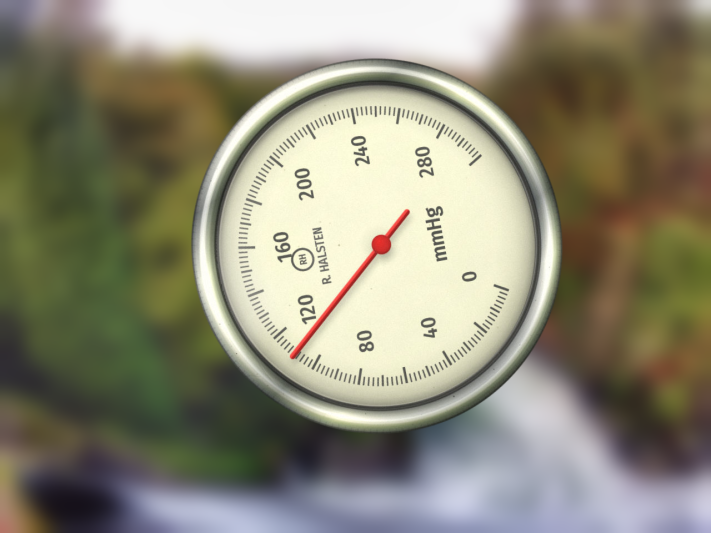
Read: 110,mmHg
